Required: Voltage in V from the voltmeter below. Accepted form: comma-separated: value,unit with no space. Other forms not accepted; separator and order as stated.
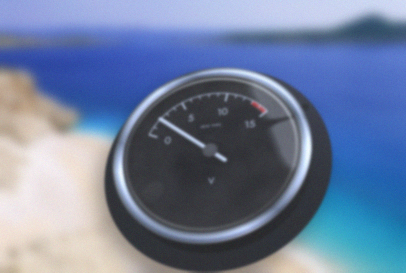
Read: 2,V
